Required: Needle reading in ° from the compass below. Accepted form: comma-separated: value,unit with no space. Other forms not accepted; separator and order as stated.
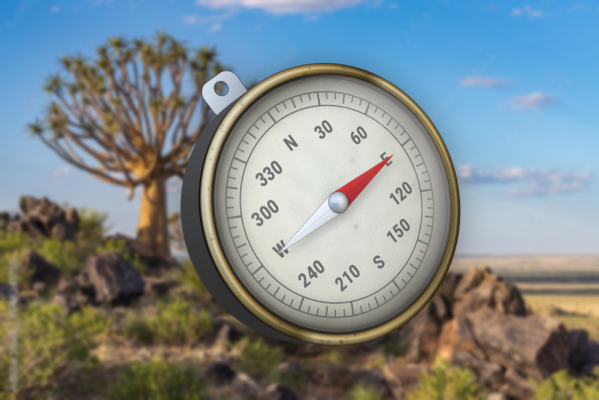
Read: 90,°
